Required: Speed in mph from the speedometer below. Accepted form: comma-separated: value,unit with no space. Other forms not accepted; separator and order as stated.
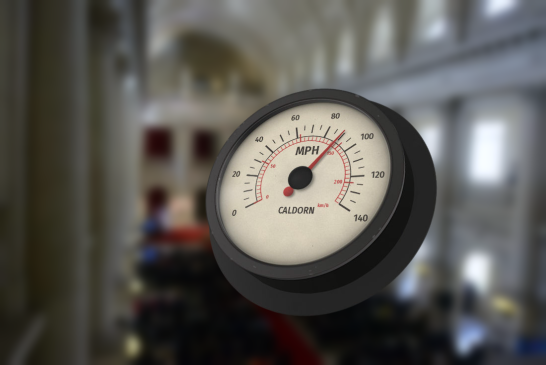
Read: 90,mph
